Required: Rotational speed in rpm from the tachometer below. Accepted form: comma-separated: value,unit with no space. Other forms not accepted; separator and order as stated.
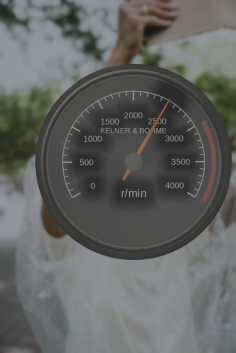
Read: 2500,rpm
